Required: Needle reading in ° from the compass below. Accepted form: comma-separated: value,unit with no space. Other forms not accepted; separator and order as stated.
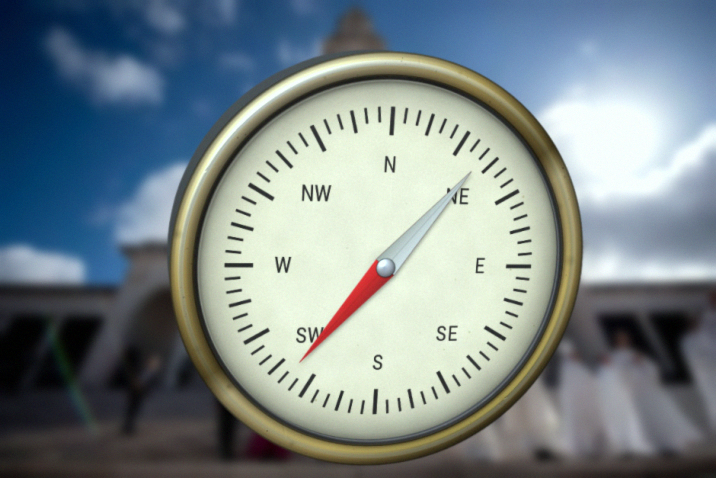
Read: 220,°
